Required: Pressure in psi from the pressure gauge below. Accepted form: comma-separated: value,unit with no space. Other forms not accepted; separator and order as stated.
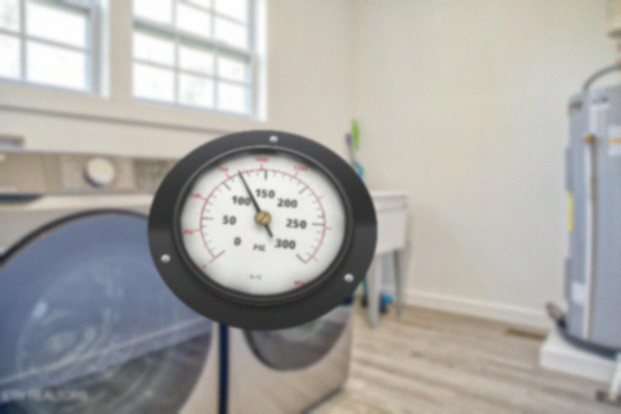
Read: 120,psi
